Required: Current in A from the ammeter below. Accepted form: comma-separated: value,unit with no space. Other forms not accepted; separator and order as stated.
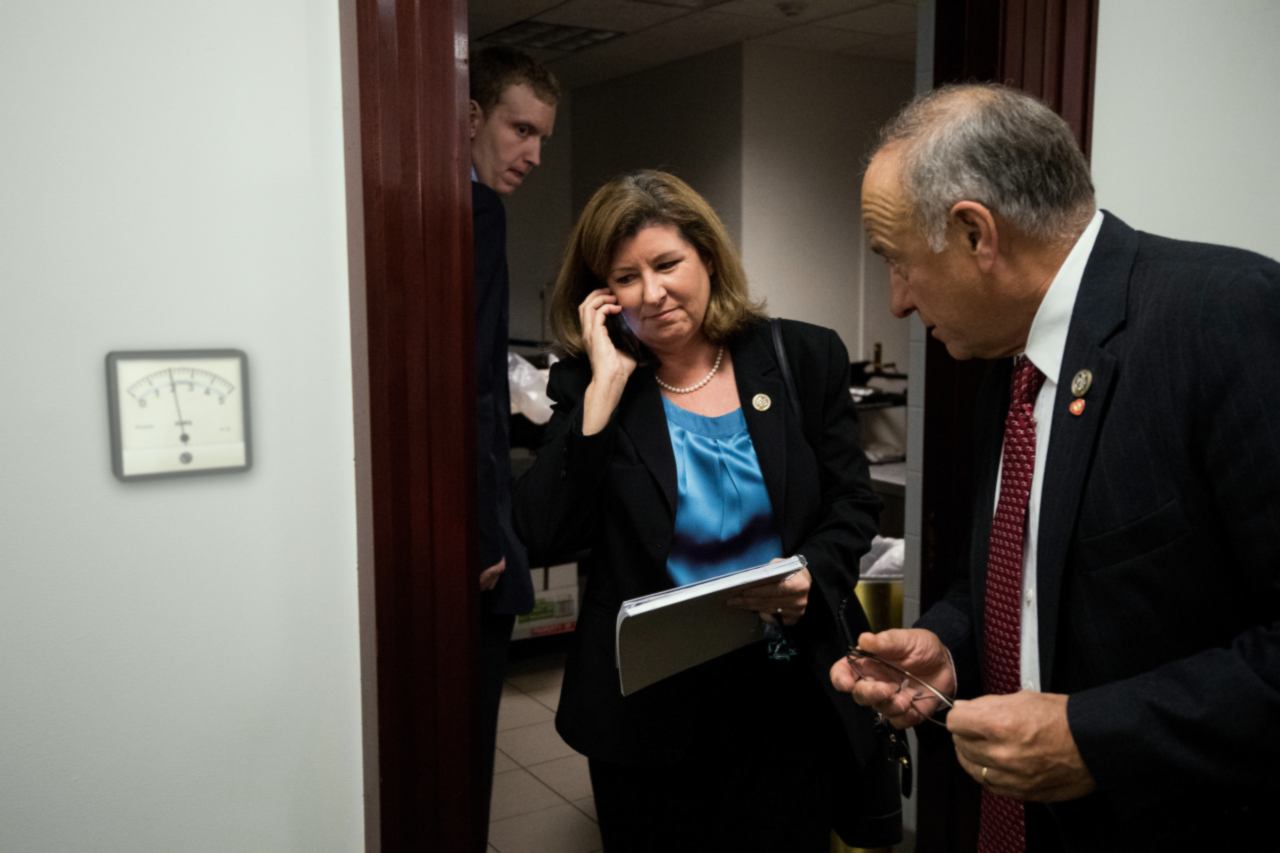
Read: 2,A
